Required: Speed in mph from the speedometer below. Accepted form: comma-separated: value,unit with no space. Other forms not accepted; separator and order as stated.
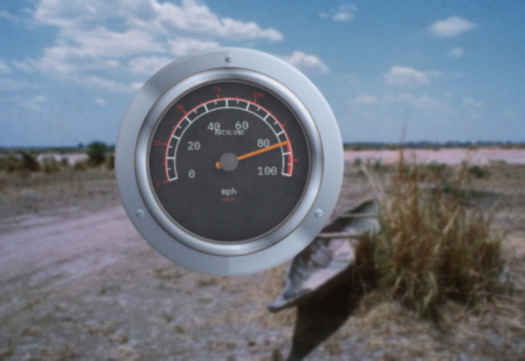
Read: 85,mph
